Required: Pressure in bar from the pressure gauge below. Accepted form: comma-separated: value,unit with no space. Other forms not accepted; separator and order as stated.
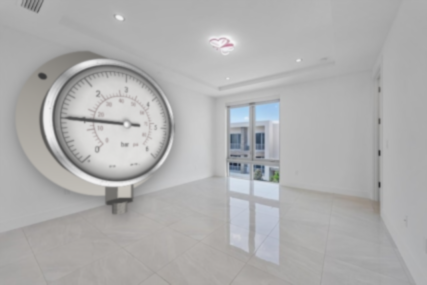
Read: 1,bar
